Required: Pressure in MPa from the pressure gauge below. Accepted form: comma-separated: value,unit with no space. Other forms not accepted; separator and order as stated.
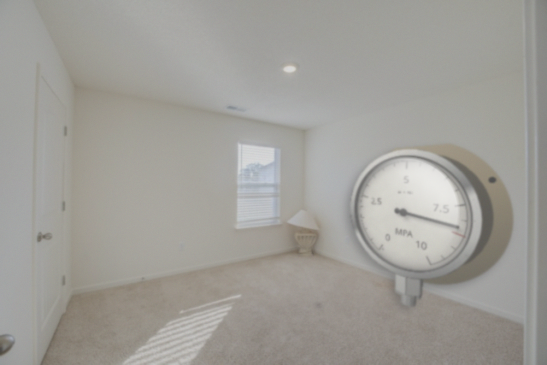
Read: 8.25,MPa
